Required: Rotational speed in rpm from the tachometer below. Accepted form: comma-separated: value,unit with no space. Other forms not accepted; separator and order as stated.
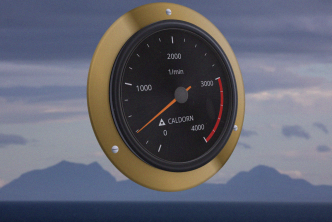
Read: 400,rpm
